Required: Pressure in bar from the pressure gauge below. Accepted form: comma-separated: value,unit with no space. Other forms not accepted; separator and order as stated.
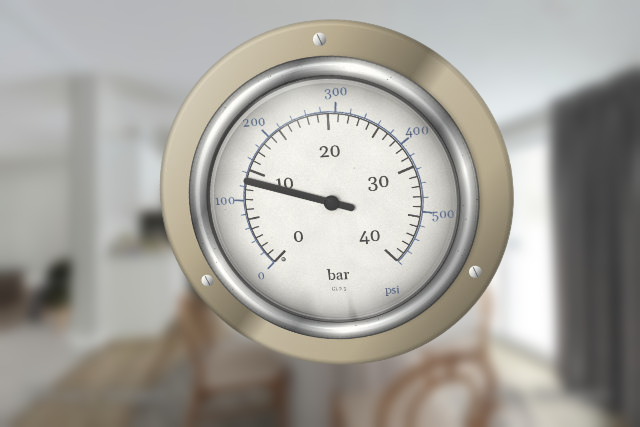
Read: 9,bar
